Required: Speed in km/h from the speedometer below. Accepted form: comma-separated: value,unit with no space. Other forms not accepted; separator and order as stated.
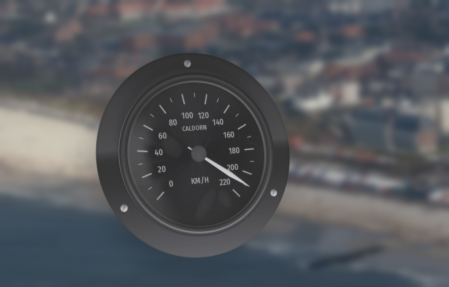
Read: 210,km/h
